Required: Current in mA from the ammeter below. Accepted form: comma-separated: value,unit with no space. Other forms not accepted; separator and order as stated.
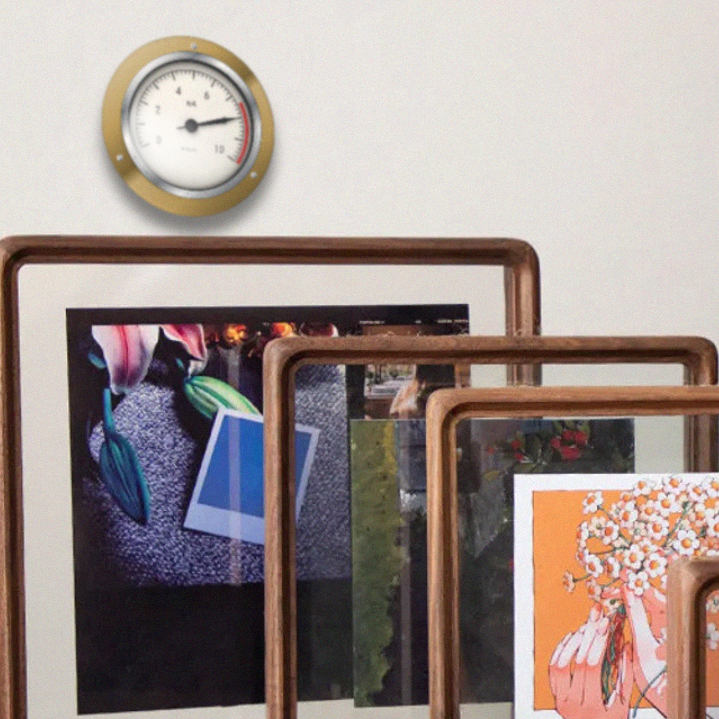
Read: 8,mA
